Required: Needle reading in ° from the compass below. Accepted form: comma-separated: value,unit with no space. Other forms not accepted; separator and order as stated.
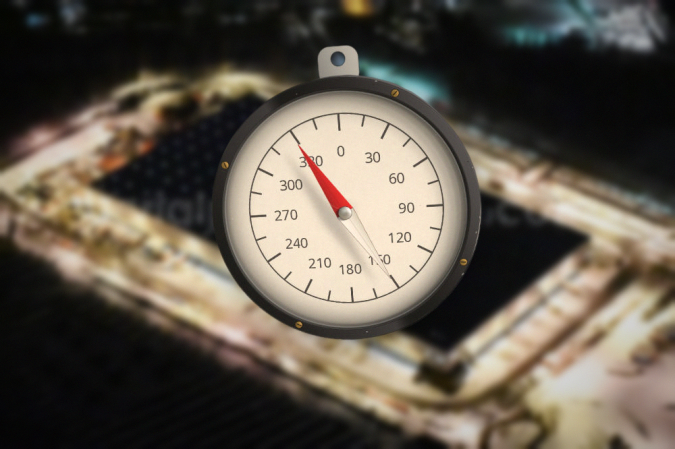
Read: 330,°
